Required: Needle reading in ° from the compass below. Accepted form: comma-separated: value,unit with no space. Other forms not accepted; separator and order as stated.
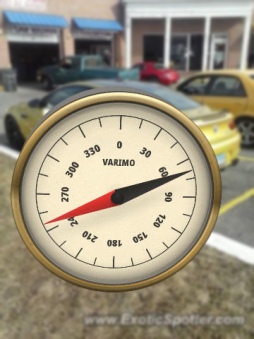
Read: 247.5,°
